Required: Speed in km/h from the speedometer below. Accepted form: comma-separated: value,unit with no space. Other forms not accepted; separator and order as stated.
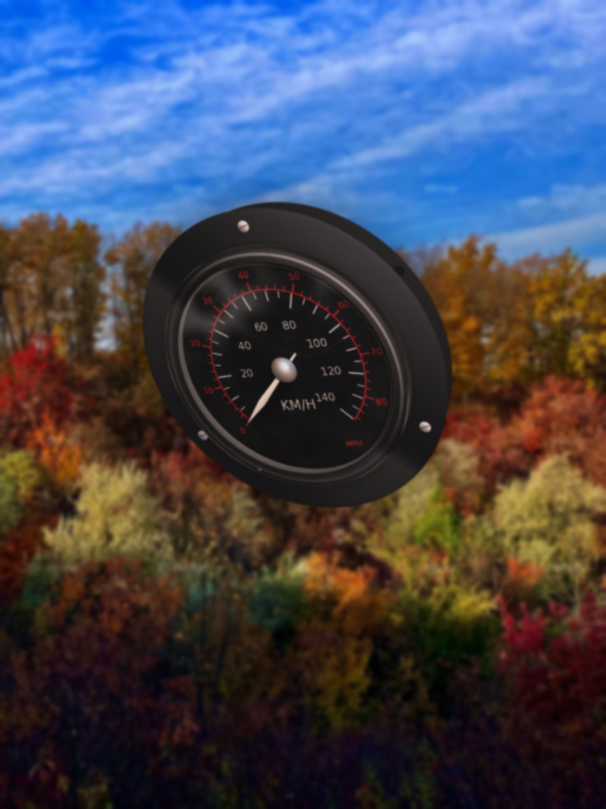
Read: 0,km/h
